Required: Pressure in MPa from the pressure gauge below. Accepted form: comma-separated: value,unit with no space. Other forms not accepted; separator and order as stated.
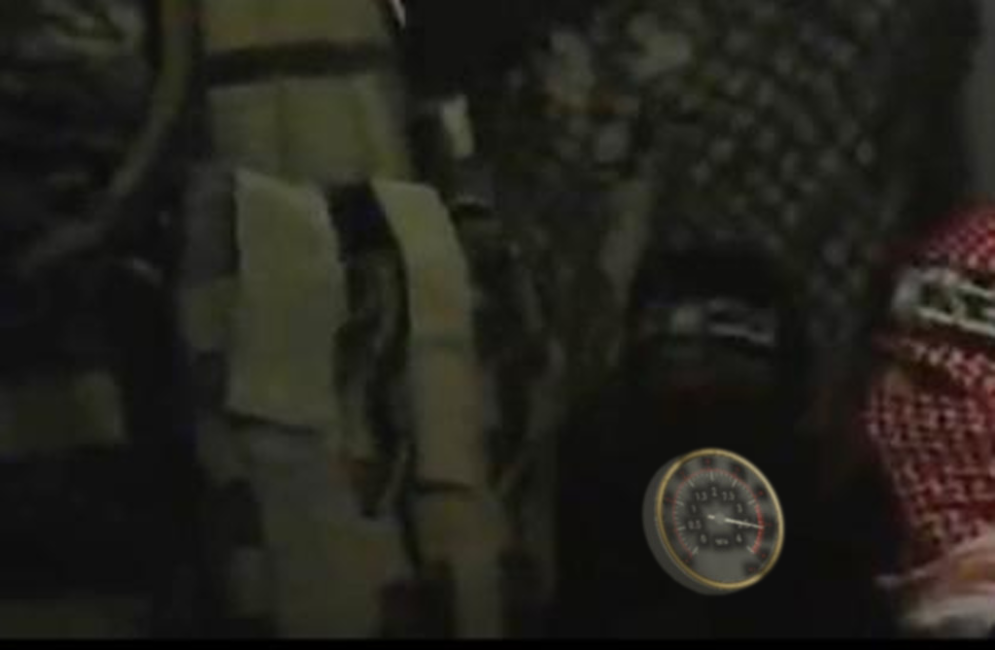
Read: 3.5,MPa
